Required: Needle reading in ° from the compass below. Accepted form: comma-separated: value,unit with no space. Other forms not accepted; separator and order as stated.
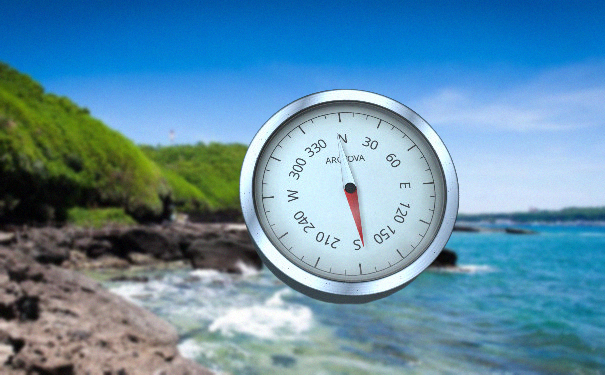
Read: 175,°
